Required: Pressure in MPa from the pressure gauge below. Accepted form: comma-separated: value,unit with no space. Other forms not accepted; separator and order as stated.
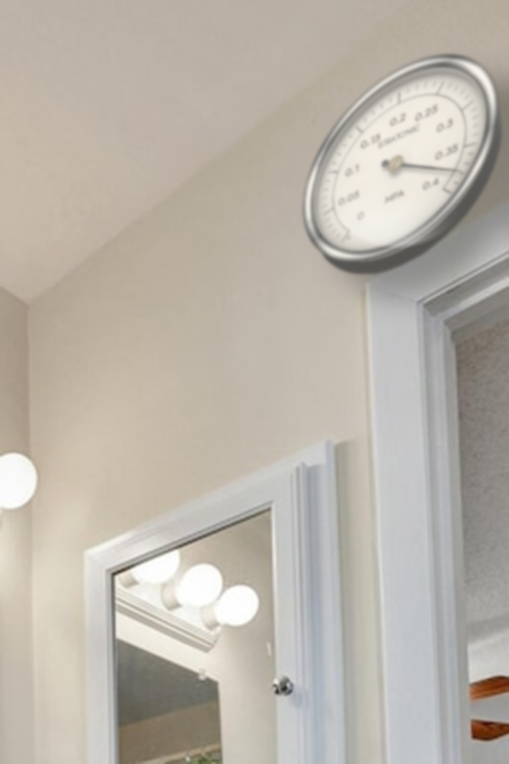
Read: 0.38,MPa
